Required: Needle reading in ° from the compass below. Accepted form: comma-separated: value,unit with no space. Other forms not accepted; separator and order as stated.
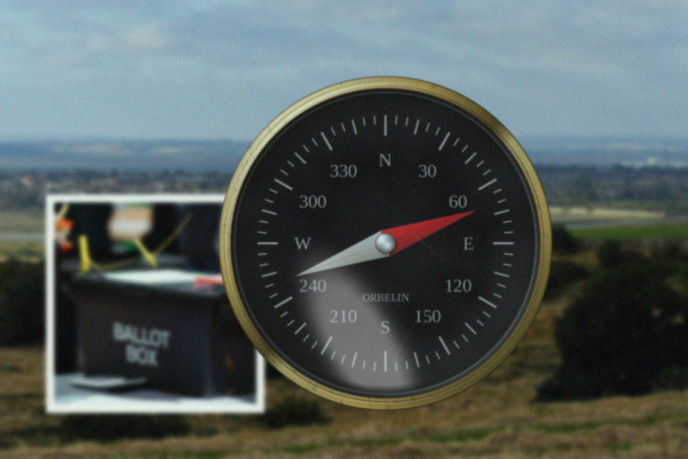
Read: 70,°
